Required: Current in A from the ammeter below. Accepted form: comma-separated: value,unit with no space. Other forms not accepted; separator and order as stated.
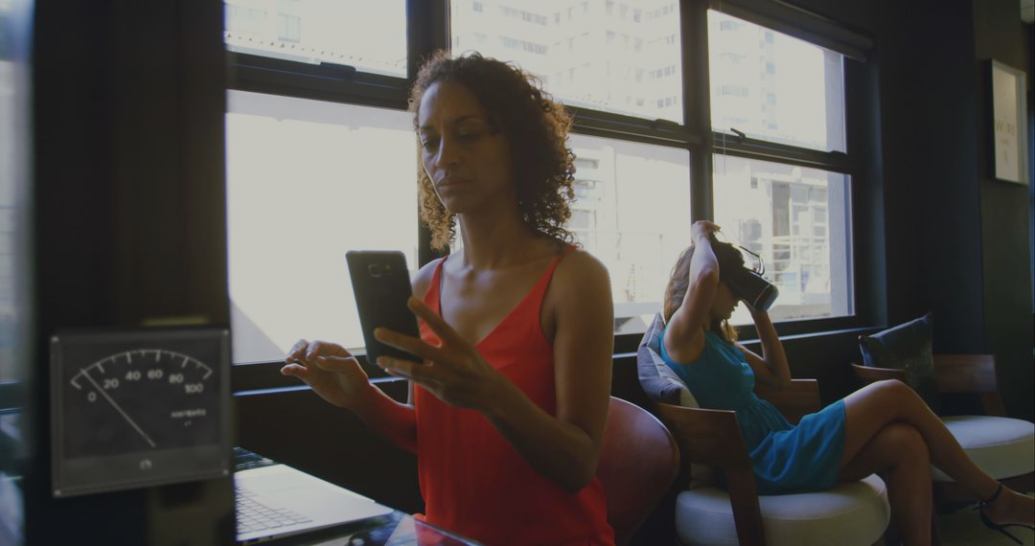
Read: 10,A
